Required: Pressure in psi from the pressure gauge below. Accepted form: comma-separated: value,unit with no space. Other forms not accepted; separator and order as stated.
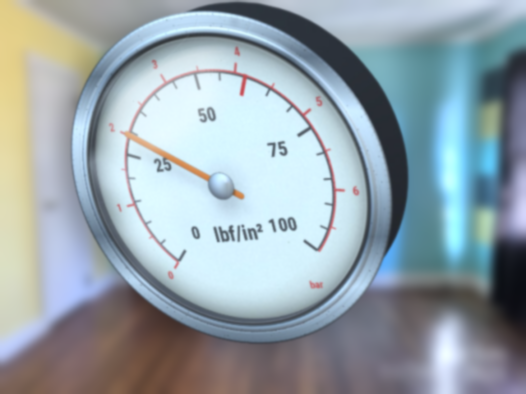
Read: 30,psi
